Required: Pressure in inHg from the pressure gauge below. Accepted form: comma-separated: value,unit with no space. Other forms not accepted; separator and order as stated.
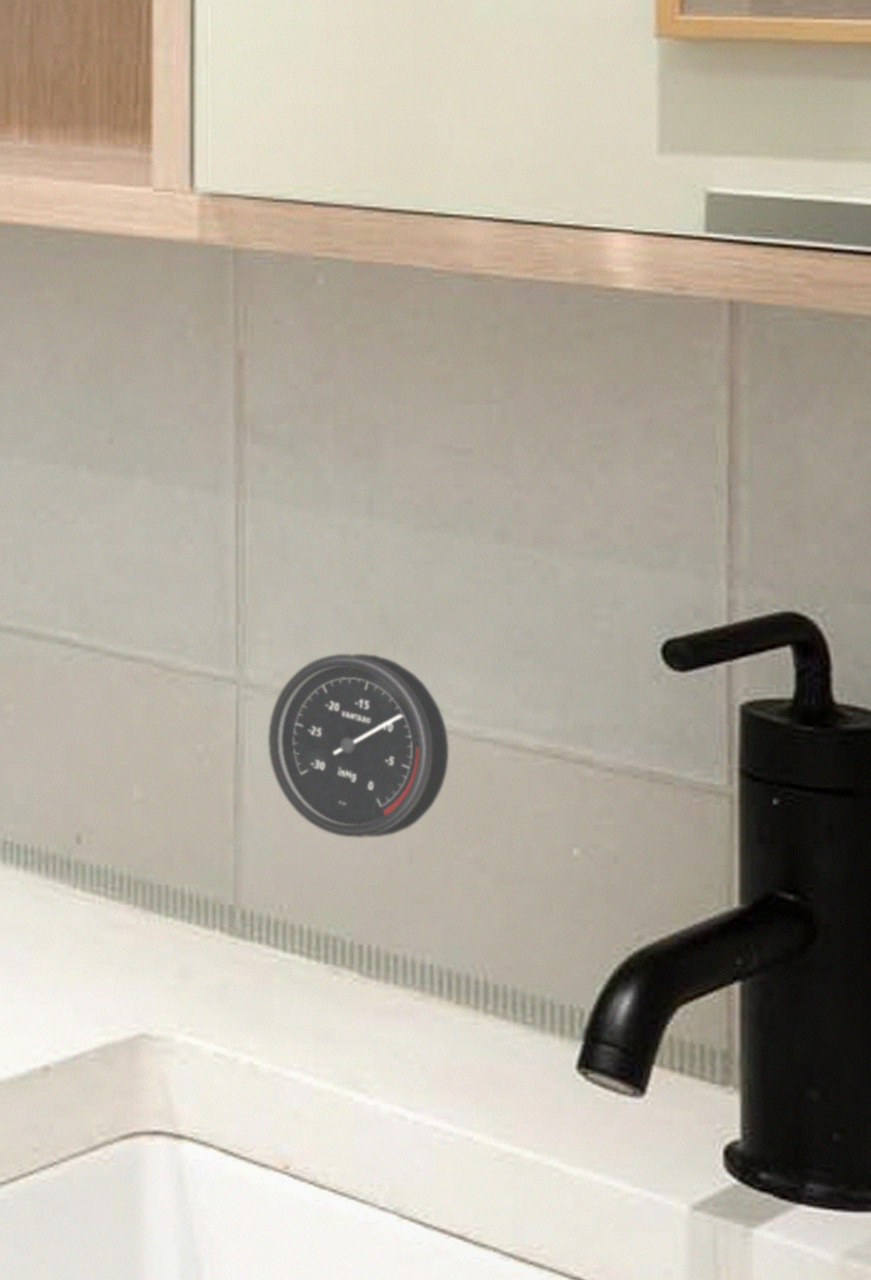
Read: -10,inHg
